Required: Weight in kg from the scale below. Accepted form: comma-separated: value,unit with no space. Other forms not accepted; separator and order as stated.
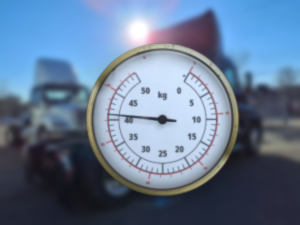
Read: 41,kg
